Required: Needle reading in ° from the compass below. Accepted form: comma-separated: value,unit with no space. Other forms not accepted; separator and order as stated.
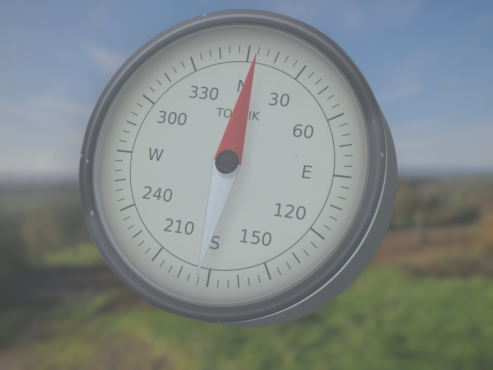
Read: 5,°
